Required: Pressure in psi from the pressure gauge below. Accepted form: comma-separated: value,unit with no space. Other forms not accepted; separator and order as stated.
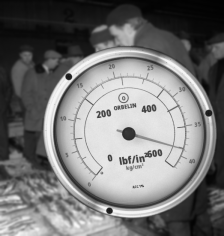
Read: 550,psi
